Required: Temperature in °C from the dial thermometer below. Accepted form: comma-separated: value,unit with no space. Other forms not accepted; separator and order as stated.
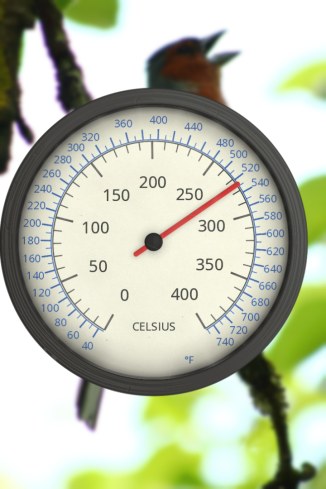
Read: 275,°C
